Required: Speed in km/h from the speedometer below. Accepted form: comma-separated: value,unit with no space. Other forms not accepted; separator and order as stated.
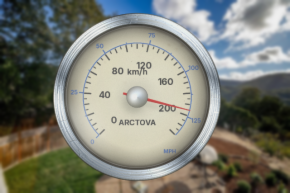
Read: 195,km/h
